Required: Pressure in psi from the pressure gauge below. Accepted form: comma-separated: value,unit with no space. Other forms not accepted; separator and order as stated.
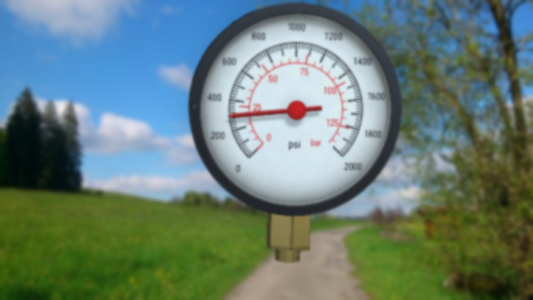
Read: 300,psi
